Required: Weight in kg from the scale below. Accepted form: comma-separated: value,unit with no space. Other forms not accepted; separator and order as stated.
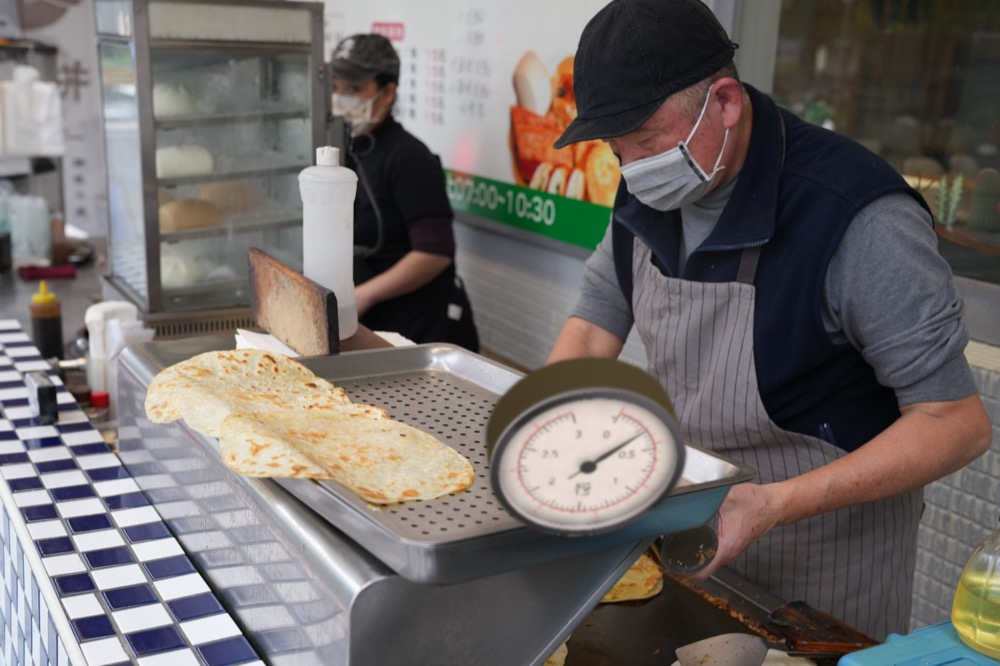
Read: 0.25,kg
